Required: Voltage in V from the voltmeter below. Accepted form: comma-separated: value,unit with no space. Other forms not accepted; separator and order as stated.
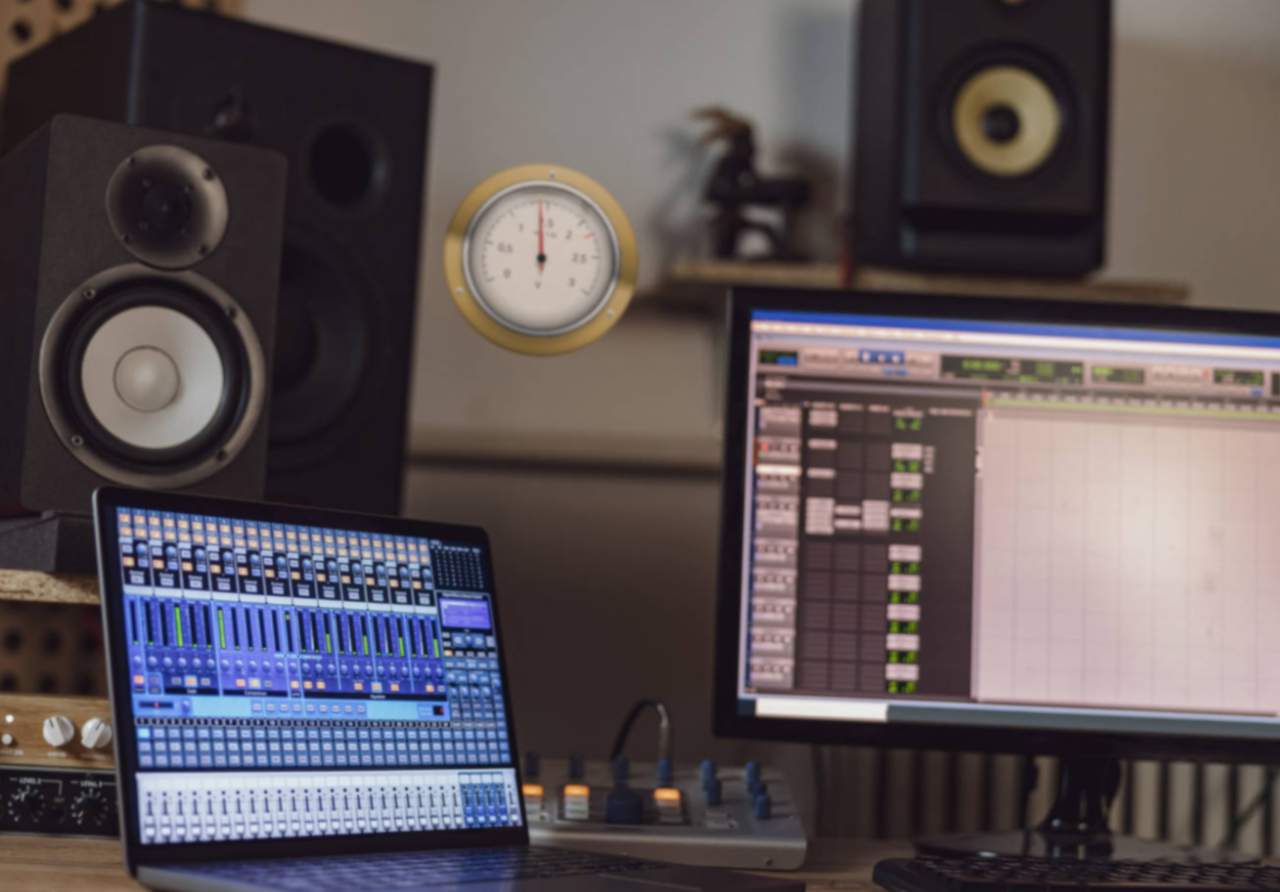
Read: 1.4,V
